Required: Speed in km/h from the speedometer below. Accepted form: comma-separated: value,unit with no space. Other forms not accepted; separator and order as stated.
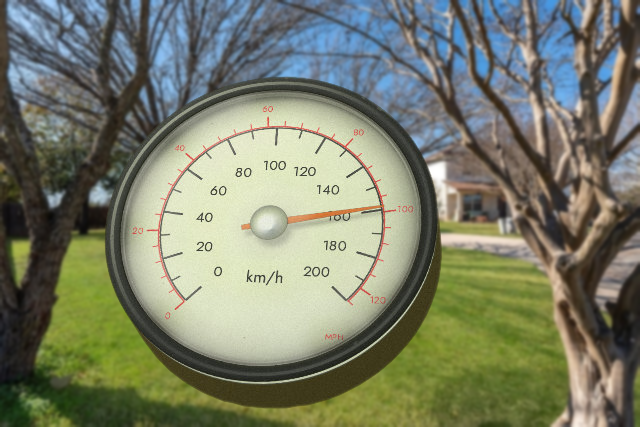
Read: 160,km/h
